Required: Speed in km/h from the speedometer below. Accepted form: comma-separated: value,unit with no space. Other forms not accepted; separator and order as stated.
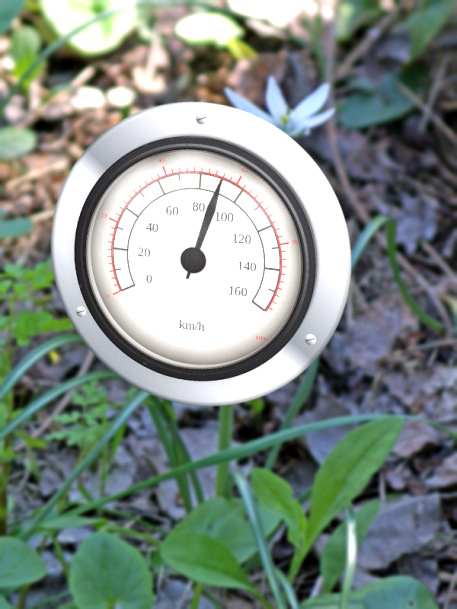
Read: 90,km/h
